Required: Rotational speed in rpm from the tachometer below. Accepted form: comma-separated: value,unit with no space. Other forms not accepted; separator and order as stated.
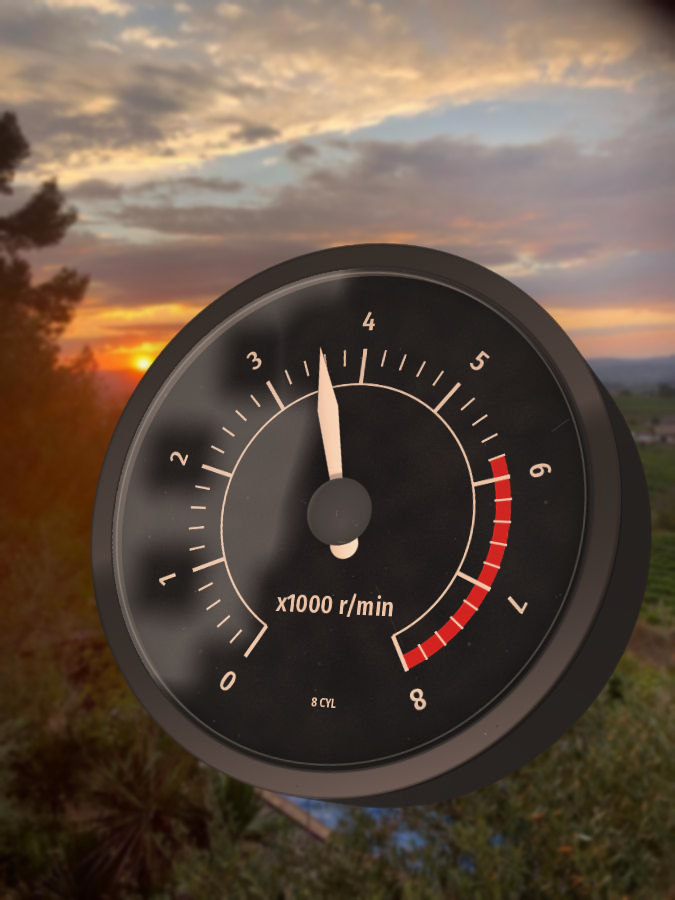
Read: 3600,rpm
